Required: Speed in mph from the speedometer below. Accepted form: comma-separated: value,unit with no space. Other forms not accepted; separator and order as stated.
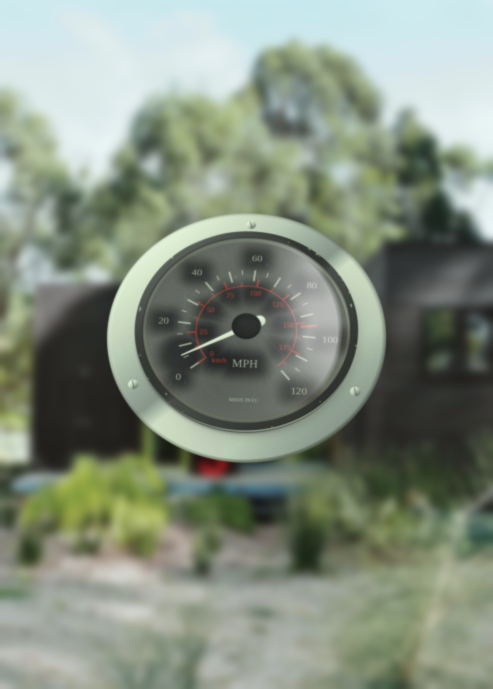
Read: 5,mph
